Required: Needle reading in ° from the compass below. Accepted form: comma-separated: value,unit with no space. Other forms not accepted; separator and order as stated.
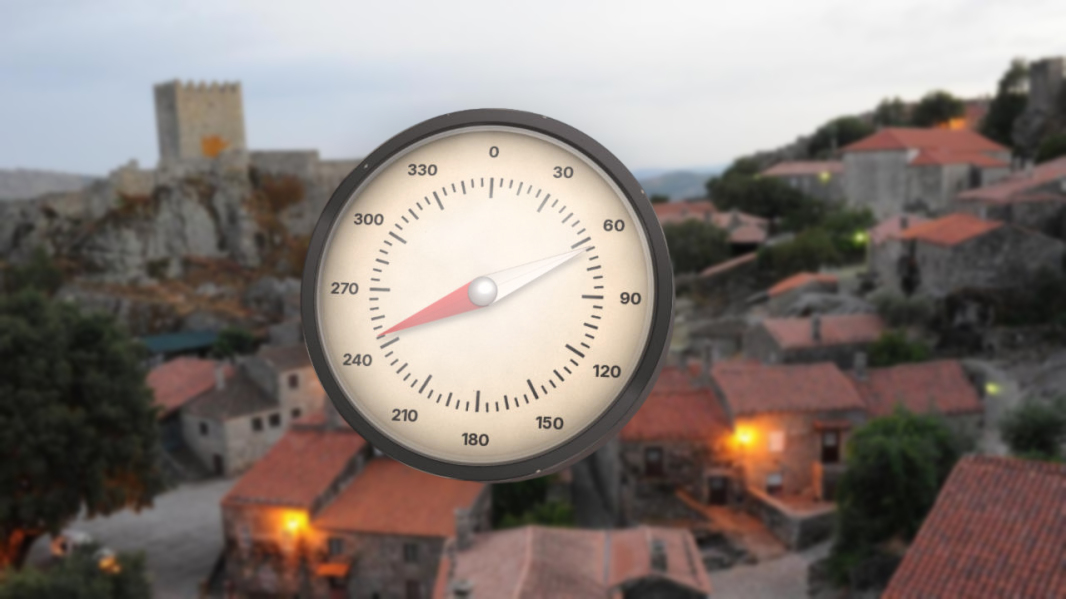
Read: 245,°
